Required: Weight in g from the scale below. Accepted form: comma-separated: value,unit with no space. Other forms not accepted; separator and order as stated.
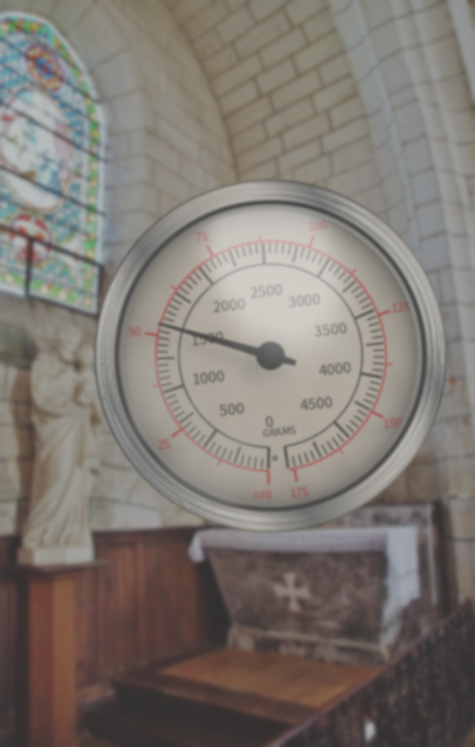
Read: 1500,g
